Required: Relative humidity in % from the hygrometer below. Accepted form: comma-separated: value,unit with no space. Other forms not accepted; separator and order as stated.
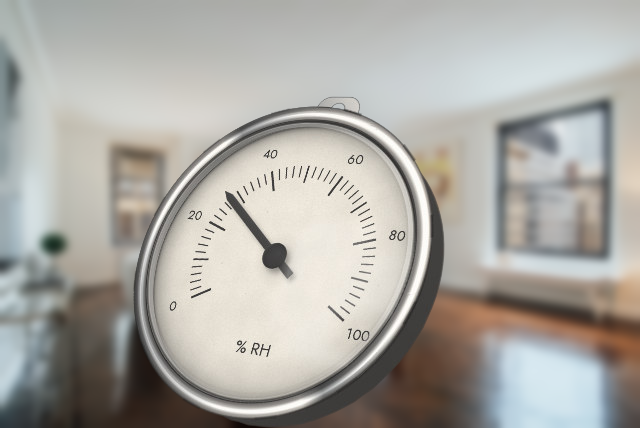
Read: 28,%
